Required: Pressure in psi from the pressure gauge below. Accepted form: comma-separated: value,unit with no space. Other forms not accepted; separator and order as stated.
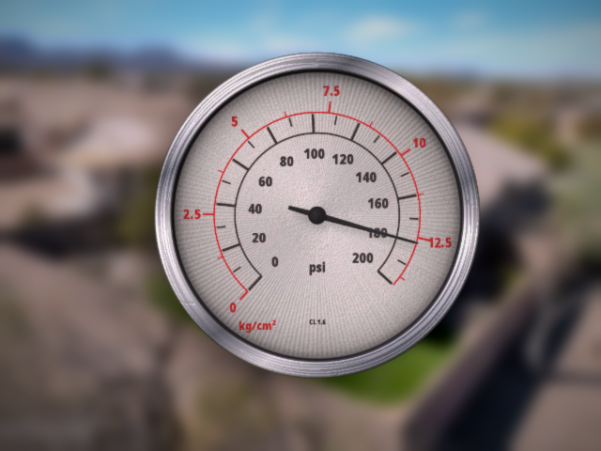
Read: 180,psi
